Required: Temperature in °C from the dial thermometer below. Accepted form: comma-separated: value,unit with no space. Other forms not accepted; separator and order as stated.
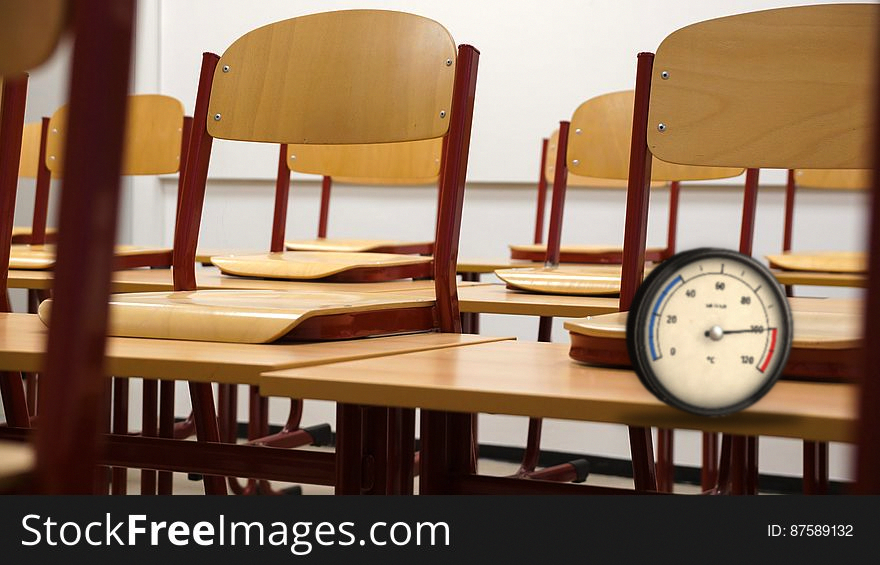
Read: 100,°C
